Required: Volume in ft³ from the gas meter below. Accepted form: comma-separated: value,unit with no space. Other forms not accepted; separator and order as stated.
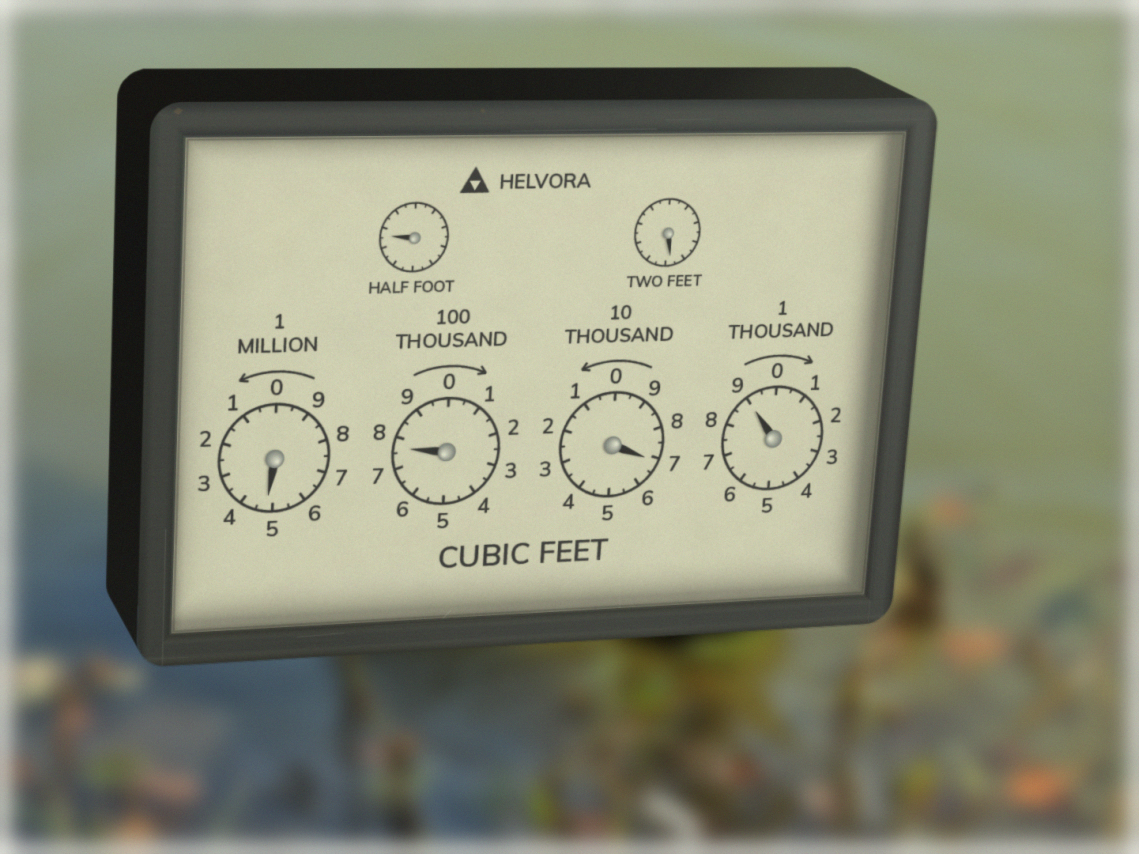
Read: 476900,ft³
